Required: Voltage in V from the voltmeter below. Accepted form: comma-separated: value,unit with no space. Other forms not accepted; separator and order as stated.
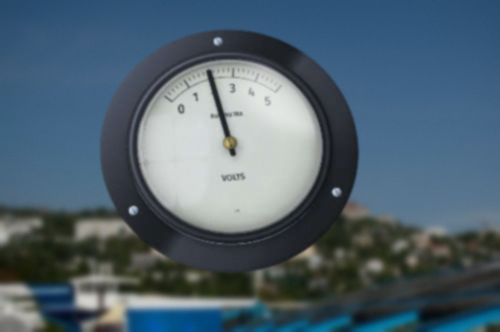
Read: 2,V
